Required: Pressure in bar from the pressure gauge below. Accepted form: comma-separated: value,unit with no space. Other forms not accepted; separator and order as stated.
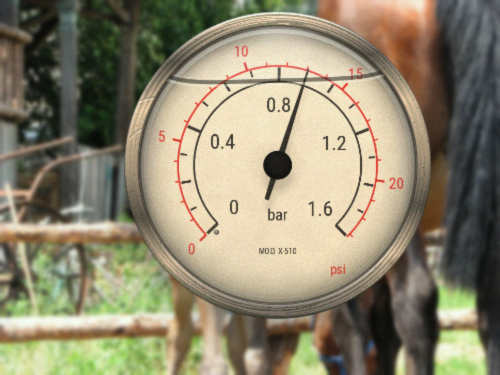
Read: 0.9,bar
